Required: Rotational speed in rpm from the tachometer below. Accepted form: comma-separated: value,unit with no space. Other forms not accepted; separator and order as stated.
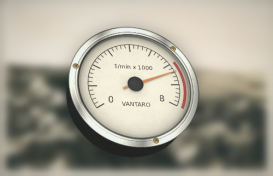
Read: 6400,rpm
